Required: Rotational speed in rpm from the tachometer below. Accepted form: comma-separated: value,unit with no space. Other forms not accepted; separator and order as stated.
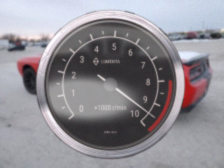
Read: 9500,rpm
